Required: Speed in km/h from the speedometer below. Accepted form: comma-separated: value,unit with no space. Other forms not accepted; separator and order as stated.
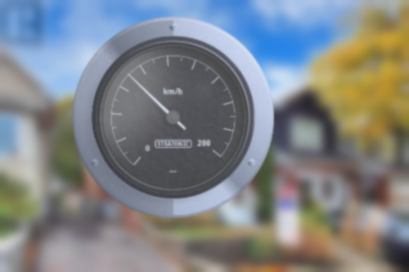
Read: 70,km/h
